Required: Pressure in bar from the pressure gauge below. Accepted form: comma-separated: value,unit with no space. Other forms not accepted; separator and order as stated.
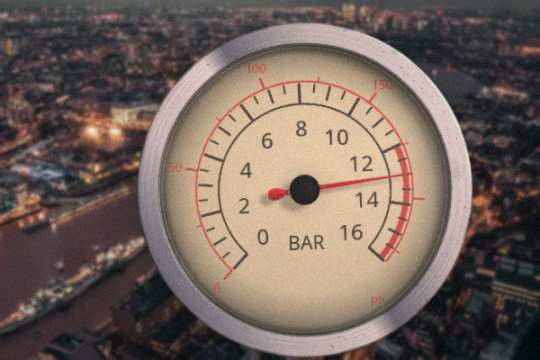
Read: 13,bar
